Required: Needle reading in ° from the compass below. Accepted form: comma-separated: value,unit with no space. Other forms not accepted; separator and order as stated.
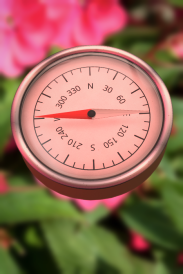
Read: 270,°
